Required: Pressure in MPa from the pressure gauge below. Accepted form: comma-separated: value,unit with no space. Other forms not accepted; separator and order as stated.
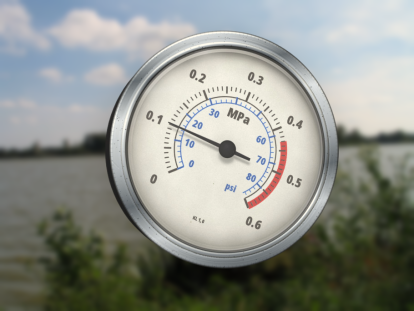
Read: 0.1,MPa
